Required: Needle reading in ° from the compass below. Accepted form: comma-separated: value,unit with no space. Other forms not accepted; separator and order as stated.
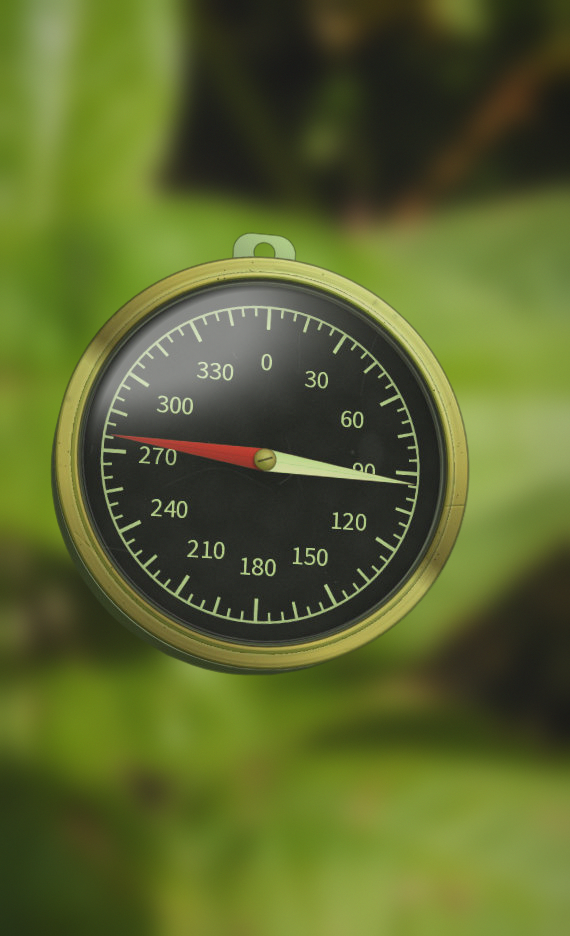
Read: 275,°
